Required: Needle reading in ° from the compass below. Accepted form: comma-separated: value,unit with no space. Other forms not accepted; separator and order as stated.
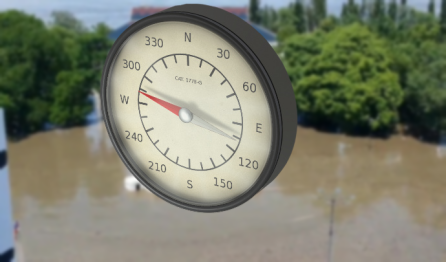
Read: 285,°
